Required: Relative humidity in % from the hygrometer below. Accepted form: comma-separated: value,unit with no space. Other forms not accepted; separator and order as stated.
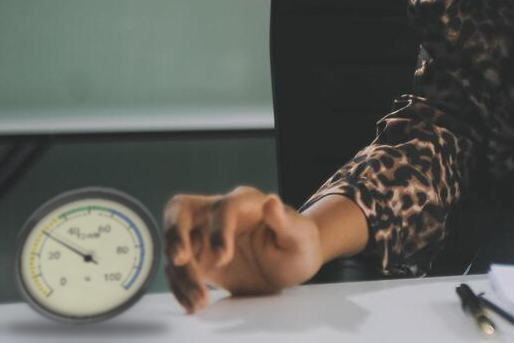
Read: 30,%
